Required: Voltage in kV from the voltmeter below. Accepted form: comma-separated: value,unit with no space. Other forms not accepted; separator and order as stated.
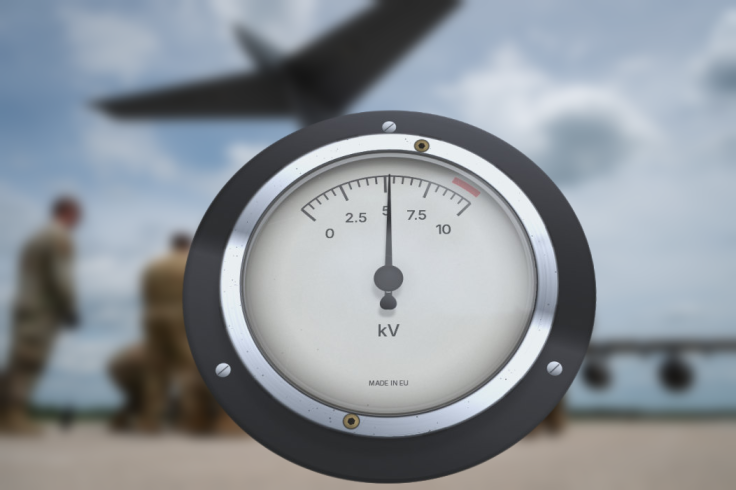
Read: 5.25,kV
